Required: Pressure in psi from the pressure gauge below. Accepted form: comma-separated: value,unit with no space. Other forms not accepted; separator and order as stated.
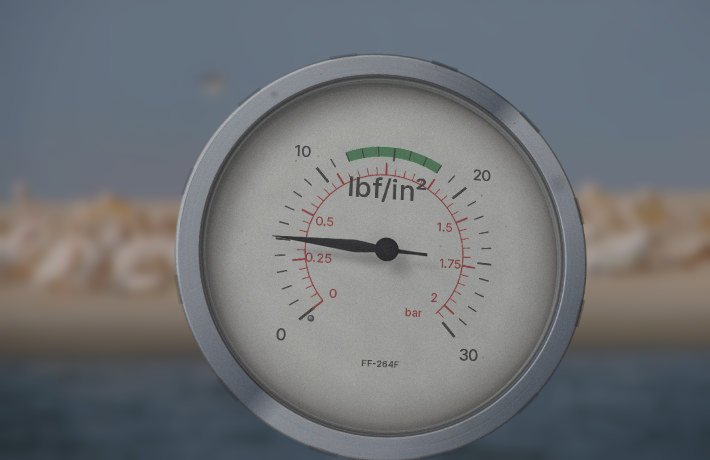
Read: 5,psi
